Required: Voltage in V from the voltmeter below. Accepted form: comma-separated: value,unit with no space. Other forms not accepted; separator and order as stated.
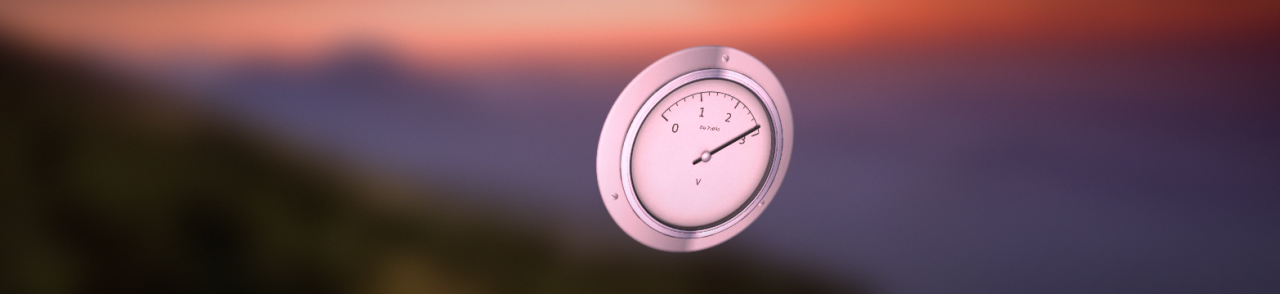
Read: 2.8,V
